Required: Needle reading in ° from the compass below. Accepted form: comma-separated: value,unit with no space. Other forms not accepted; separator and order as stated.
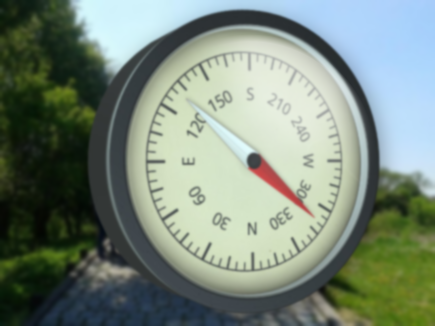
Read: 310,°
